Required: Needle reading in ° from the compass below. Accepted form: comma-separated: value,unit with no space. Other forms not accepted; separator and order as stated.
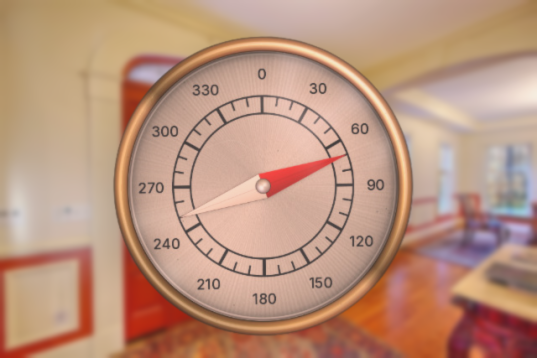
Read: 70,°
